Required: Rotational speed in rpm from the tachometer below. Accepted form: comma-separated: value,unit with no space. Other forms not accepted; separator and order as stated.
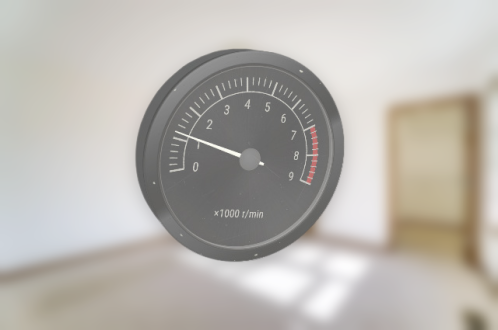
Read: 1200,rpm
